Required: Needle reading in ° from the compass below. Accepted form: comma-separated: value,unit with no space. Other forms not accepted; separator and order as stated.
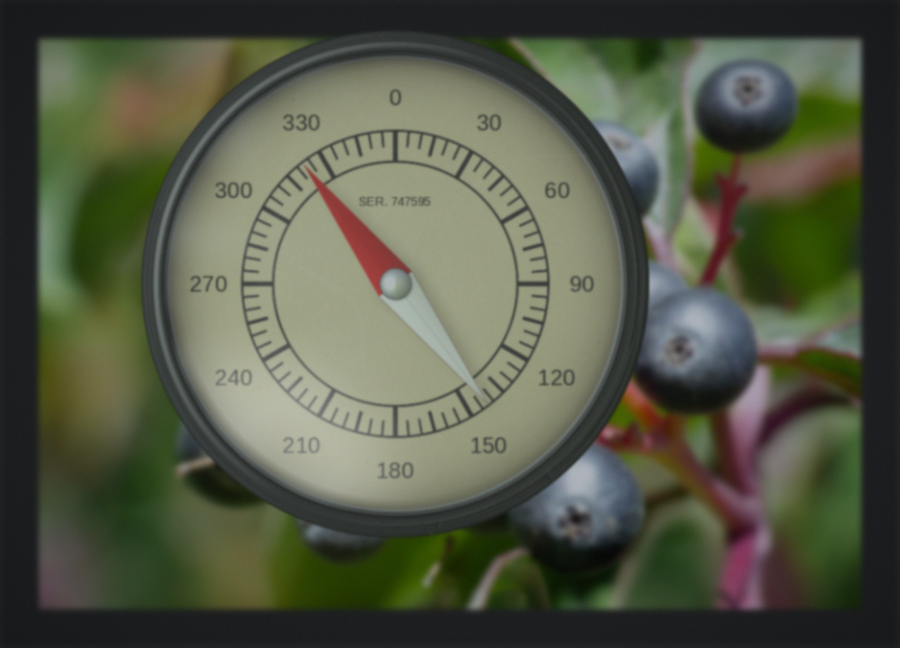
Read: 322.5,°
